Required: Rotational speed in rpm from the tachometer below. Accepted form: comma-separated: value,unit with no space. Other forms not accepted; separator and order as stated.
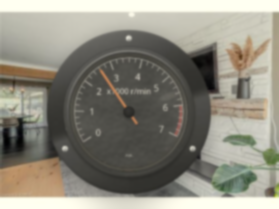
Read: 2600,rpm
